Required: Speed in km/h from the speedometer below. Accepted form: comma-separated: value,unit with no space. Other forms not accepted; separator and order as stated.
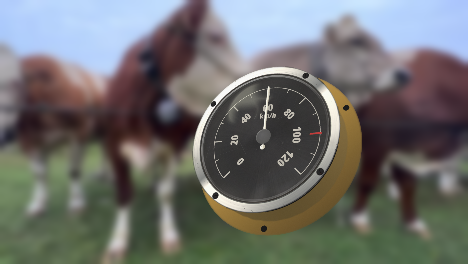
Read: 60,km/h
